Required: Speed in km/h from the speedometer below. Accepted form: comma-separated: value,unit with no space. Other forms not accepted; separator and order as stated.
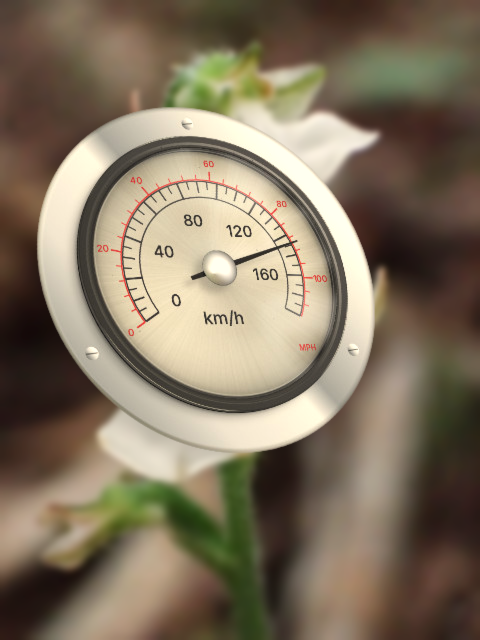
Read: 145,km/h
